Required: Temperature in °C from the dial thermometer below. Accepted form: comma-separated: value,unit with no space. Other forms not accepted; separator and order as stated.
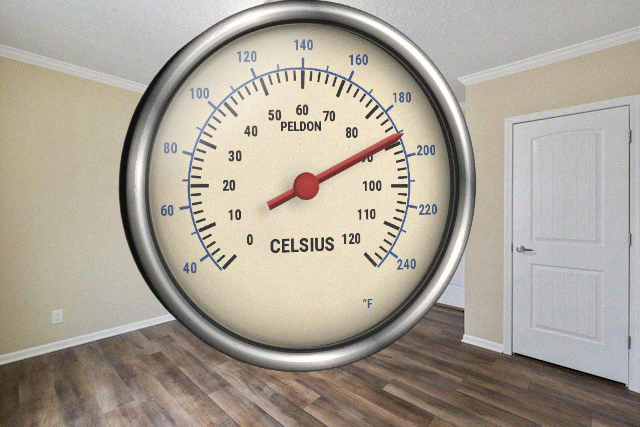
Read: 88,°C
